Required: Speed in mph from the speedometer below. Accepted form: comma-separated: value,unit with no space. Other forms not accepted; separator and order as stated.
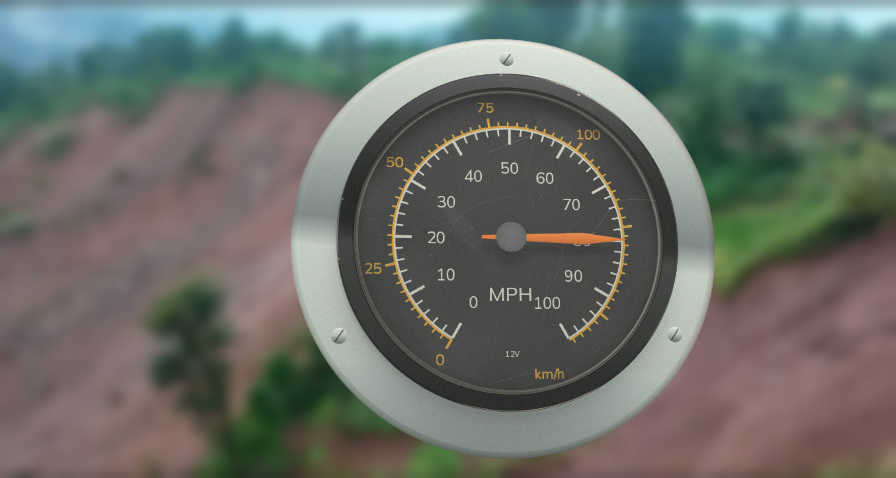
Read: 80,mph
